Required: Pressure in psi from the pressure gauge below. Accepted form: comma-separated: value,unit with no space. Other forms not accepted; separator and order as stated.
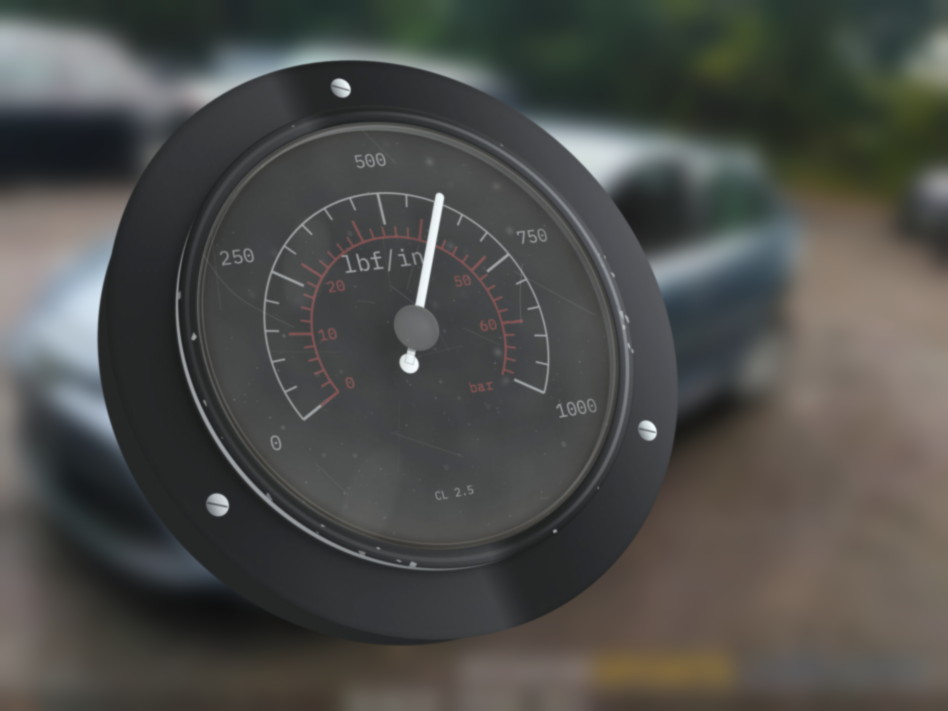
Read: 600,psi
